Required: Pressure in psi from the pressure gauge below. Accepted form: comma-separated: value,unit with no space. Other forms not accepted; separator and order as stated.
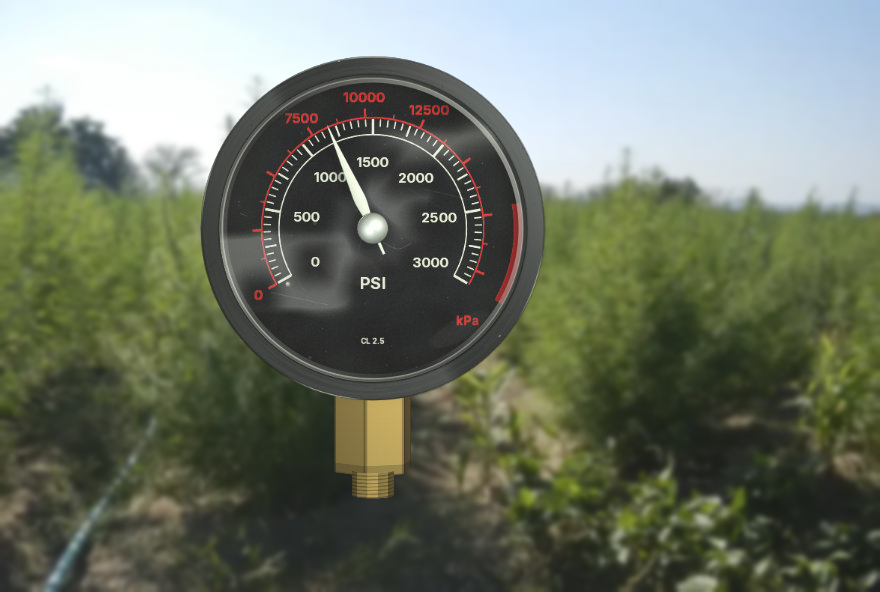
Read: 1200,psi
